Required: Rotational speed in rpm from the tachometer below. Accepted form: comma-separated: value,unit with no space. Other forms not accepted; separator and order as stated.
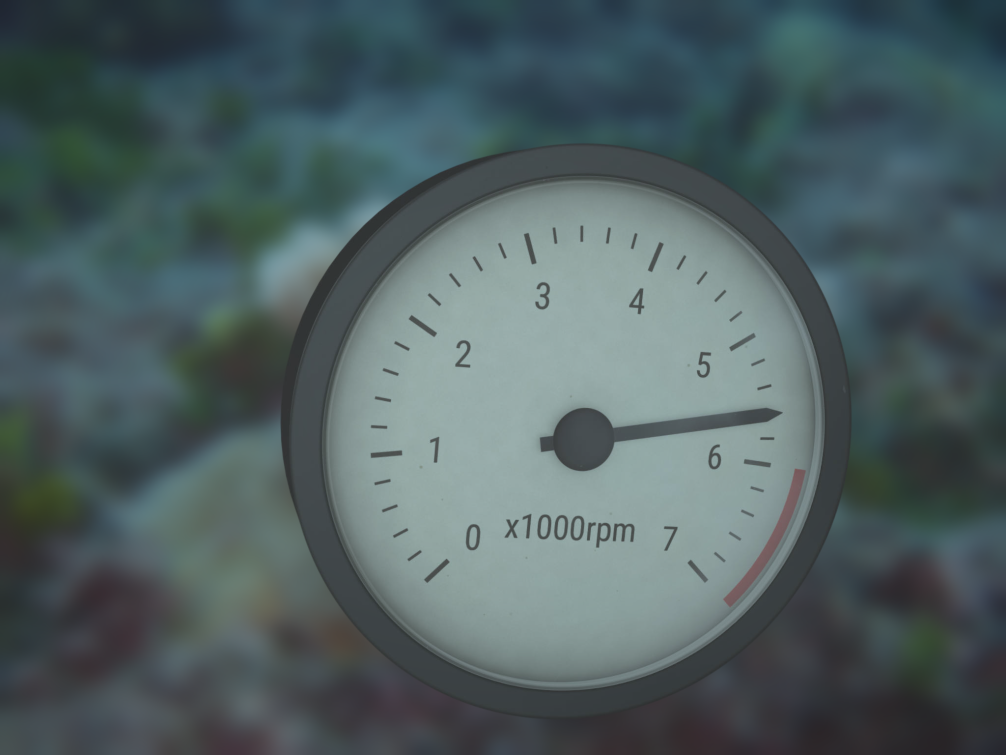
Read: 5600,rpm
